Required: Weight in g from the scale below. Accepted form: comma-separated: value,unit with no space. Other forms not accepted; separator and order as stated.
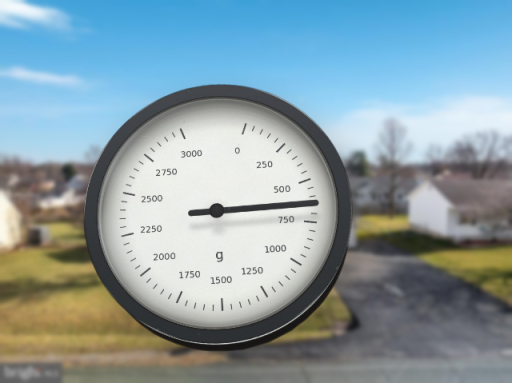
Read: 650,g
